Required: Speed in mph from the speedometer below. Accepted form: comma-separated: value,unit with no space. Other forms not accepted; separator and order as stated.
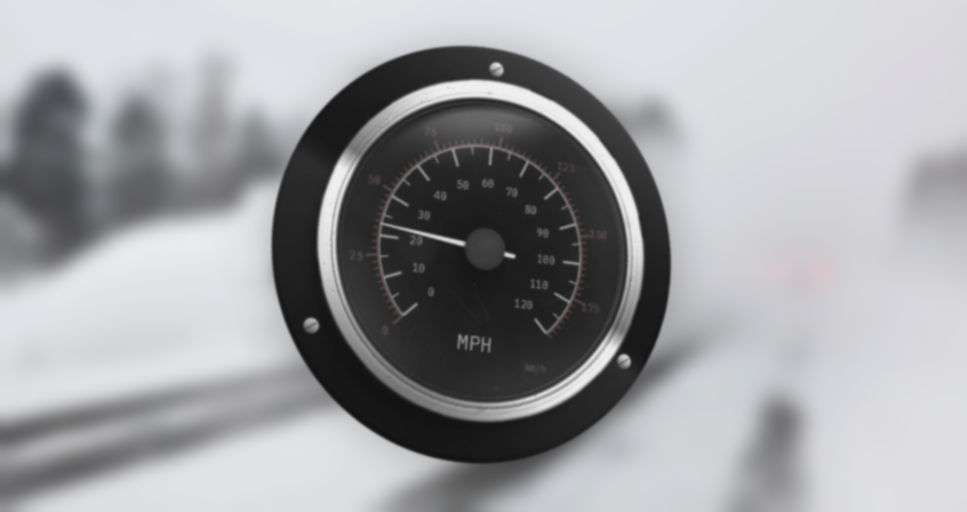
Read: 22.5,mph
